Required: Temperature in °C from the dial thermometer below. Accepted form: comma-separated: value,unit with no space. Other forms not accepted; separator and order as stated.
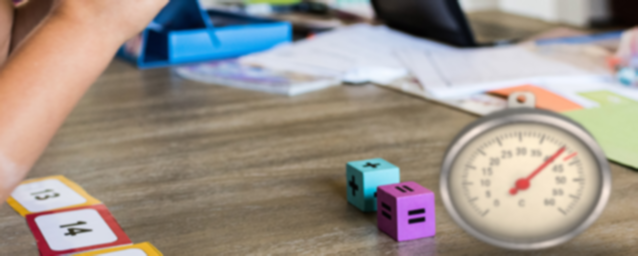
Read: 40,°C
